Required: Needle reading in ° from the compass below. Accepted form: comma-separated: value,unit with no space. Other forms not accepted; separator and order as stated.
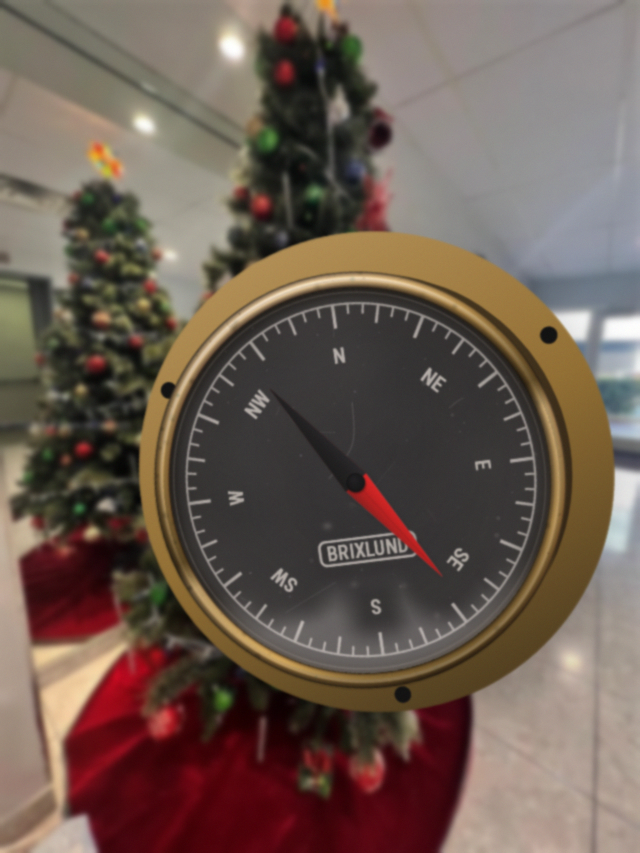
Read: 145,°
